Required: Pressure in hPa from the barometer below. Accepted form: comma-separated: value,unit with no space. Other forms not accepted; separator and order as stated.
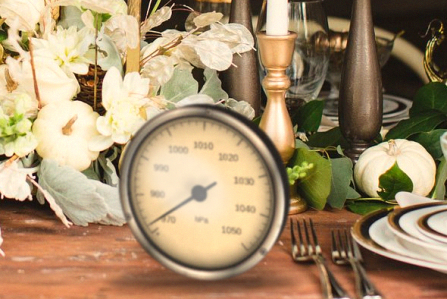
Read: 972,hPa
